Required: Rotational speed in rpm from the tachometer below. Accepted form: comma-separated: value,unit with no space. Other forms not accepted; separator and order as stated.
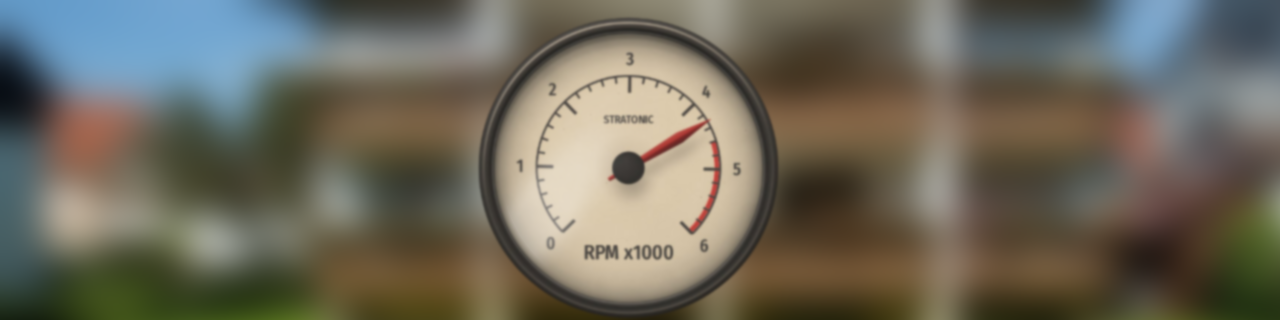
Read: 4300,rpm
